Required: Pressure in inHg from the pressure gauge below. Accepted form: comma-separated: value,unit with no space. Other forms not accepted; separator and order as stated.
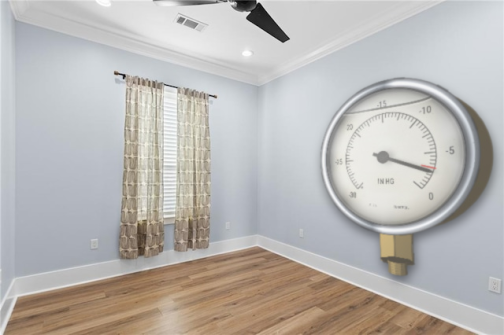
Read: -2.5,inHg
